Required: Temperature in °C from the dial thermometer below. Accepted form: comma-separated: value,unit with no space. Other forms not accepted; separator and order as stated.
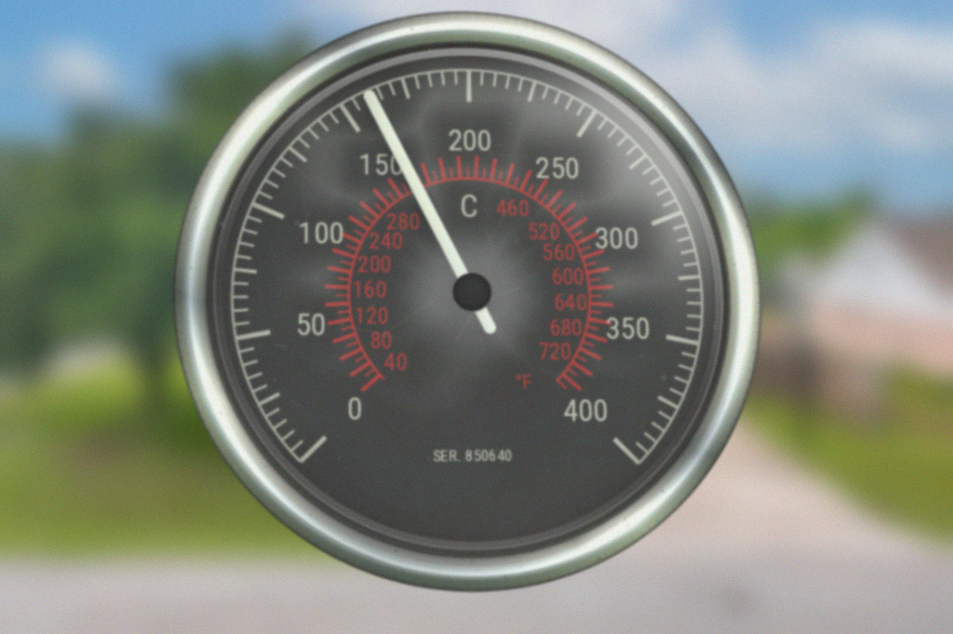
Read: 160,°C
